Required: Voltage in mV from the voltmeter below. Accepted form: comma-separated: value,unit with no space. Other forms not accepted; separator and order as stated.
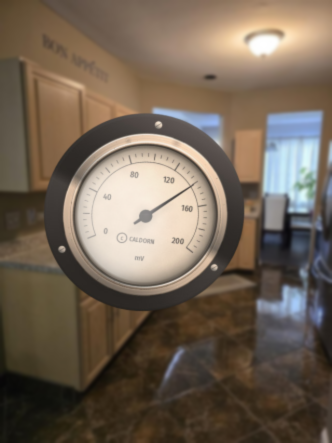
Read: 140,mV
